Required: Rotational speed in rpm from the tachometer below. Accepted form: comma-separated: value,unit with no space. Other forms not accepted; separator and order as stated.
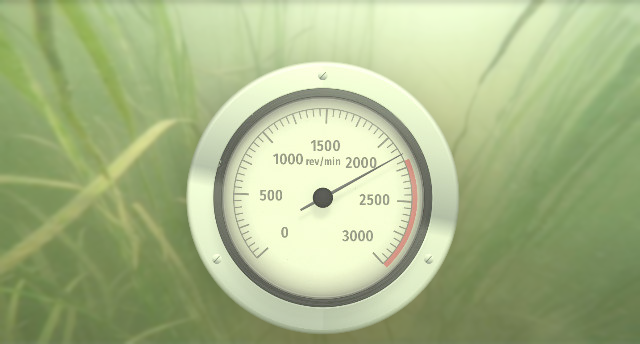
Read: 2150,rpm
